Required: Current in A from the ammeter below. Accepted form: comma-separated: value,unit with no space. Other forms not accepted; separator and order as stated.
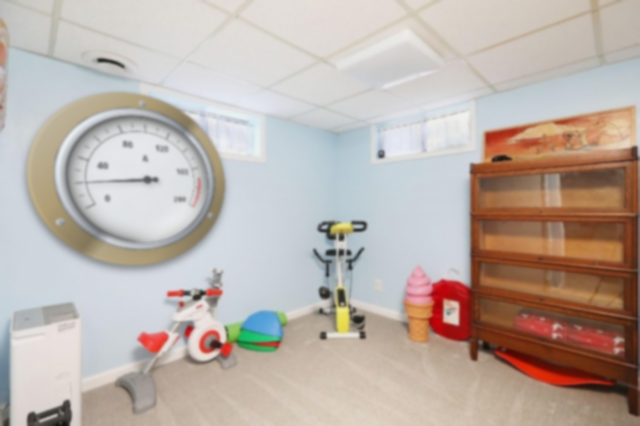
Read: 20,A
